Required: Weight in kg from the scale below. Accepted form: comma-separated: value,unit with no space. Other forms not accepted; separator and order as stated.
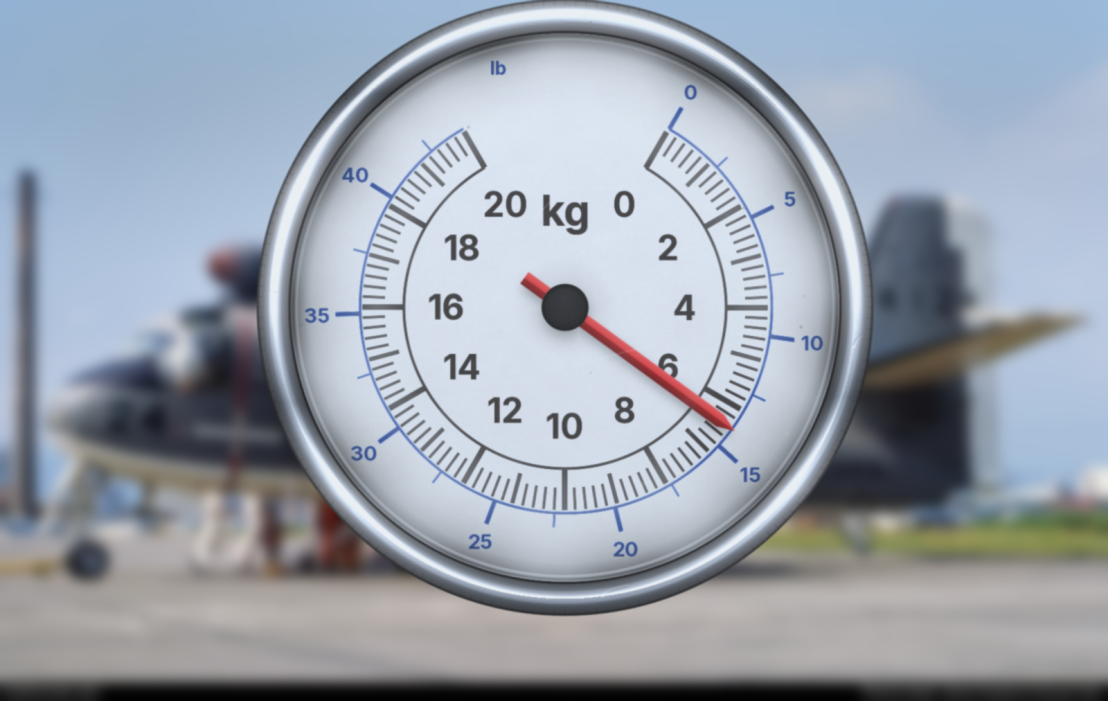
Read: 6.4,kg
